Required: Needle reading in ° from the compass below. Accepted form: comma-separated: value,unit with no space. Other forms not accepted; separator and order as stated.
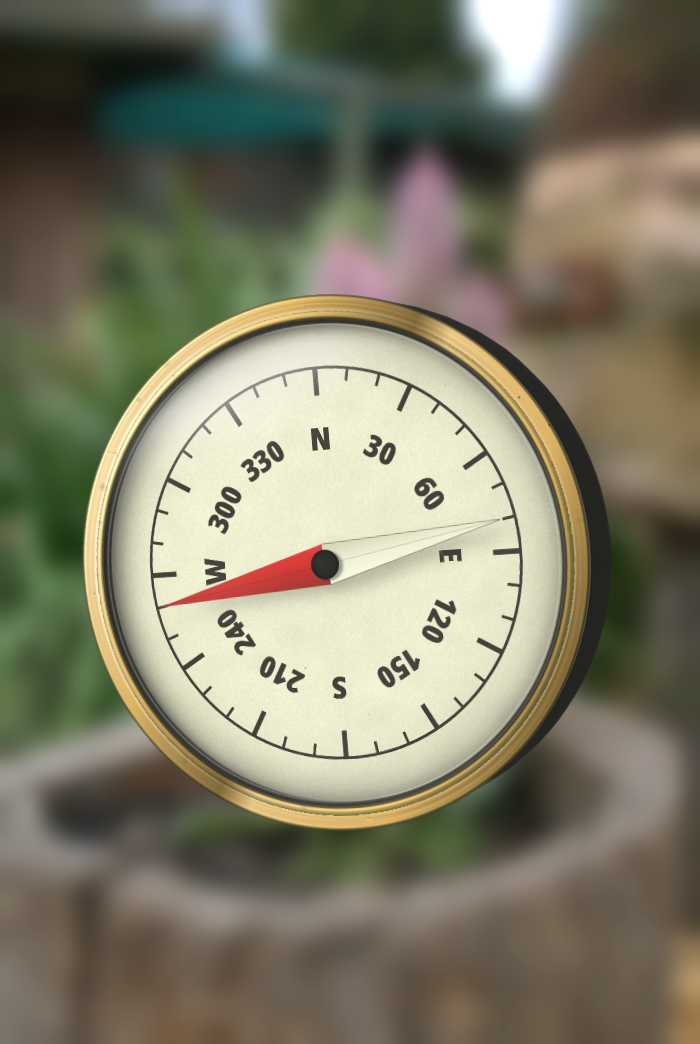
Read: 260,°
